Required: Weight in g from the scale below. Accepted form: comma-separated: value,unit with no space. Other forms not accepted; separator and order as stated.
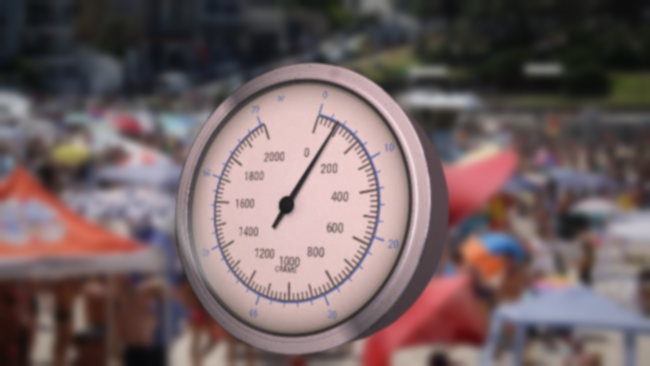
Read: 100,g
